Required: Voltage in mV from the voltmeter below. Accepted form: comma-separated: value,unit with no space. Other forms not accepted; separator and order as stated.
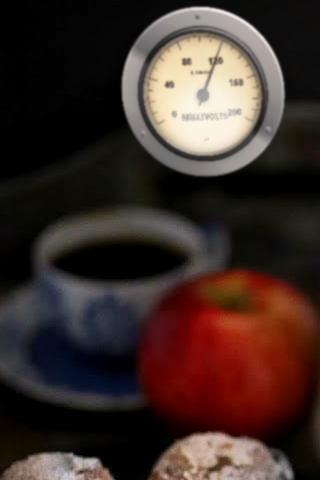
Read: 120,mV
